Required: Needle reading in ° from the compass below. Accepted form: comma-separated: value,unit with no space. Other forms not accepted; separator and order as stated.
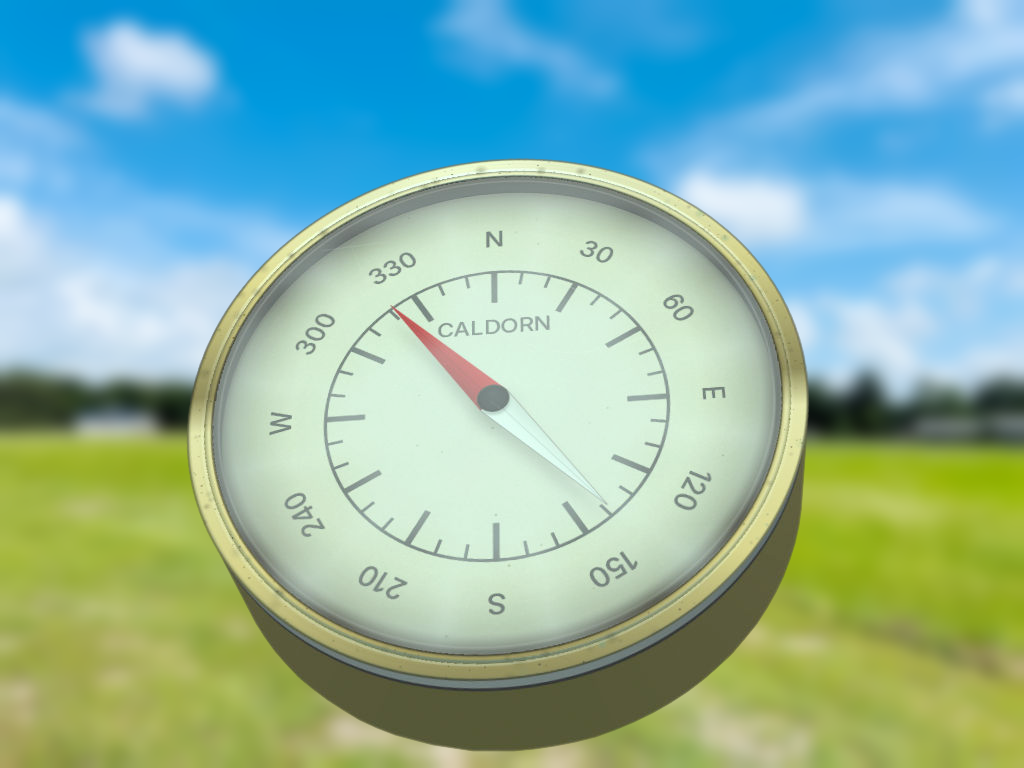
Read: 320,°
